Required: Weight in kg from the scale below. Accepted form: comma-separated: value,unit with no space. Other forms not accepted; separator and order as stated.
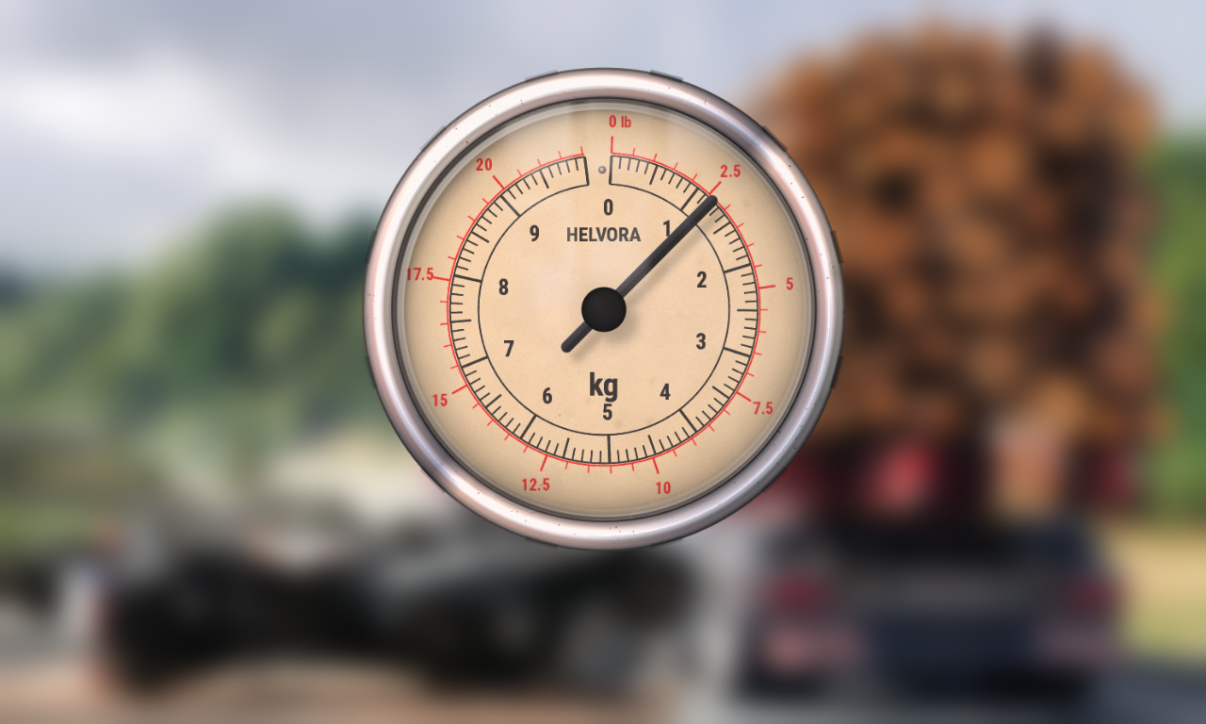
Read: 1.2,kg
